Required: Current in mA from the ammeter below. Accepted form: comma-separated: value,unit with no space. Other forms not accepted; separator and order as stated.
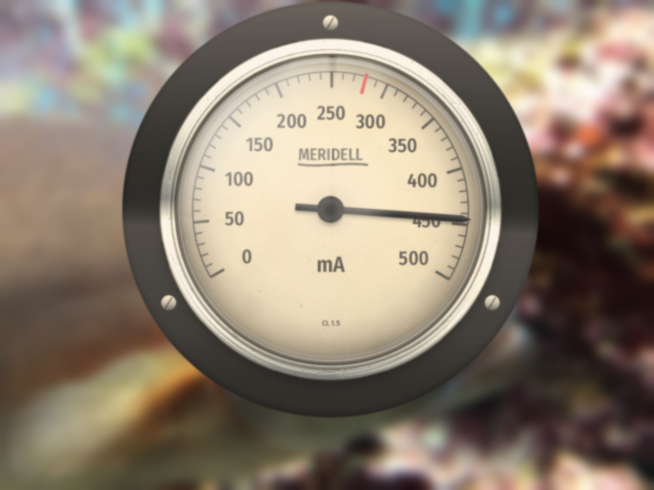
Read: 445,mA
